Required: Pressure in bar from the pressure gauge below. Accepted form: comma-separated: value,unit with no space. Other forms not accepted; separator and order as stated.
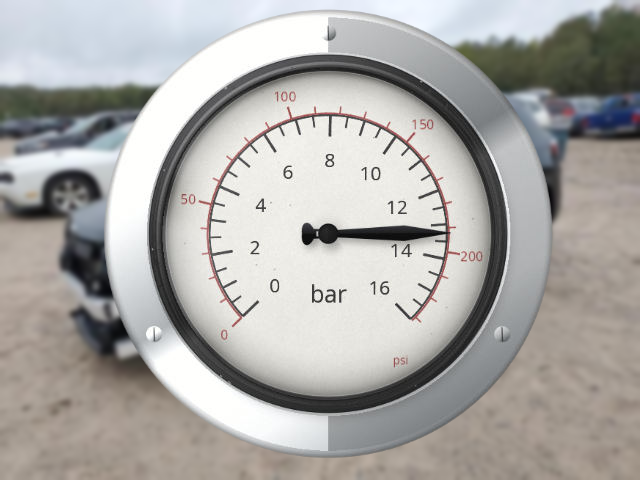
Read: 13.25,bar
